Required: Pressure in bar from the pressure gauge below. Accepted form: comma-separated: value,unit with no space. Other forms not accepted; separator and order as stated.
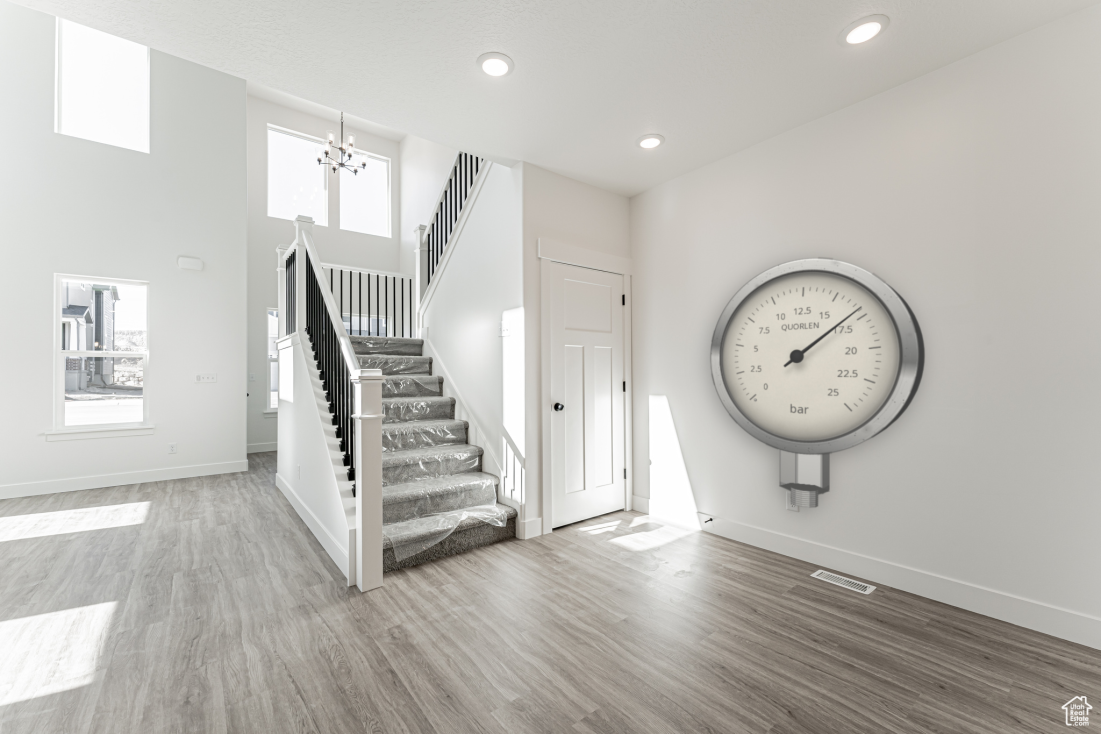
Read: 17,bar
